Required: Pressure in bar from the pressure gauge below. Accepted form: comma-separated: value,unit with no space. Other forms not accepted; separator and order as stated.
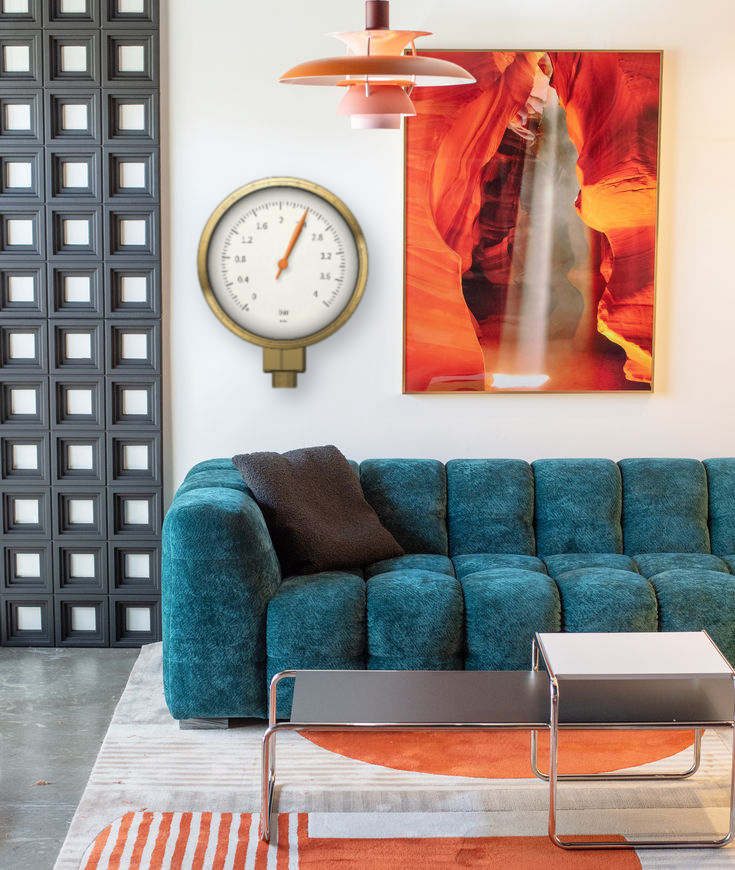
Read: 2.4,bar
